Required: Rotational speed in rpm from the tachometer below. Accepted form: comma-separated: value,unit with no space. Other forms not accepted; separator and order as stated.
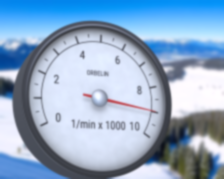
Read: 9000,rpm
